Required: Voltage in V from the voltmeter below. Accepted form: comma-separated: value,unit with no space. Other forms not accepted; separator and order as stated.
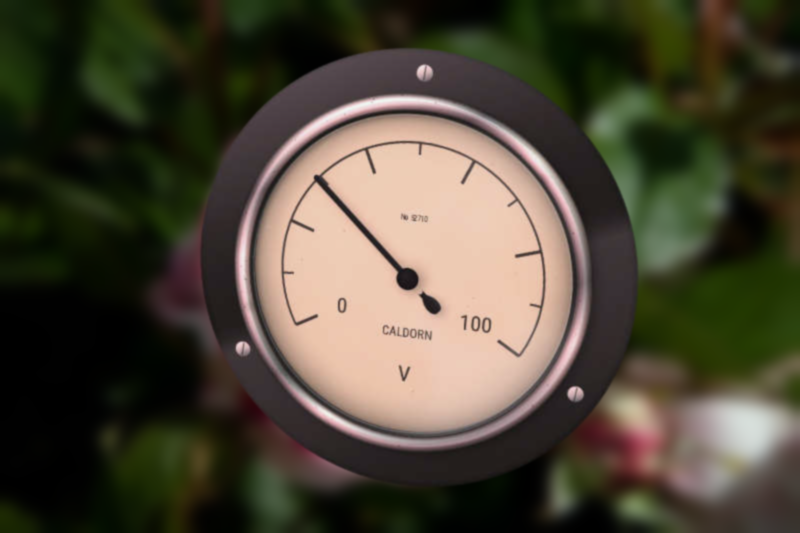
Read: 30,V
